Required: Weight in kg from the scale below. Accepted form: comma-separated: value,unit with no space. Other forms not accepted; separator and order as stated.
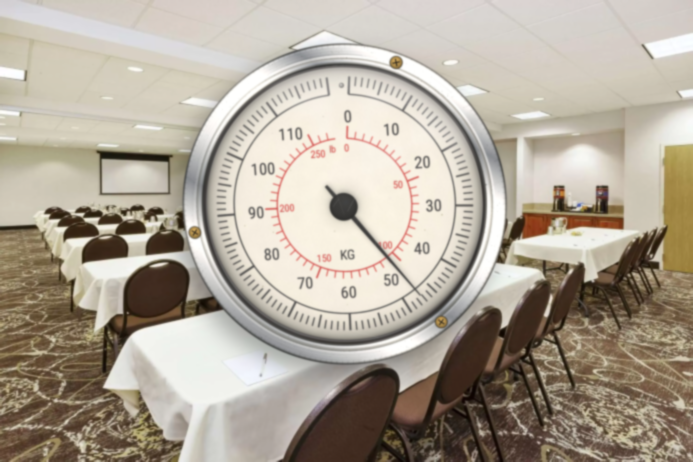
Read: 47,kg
